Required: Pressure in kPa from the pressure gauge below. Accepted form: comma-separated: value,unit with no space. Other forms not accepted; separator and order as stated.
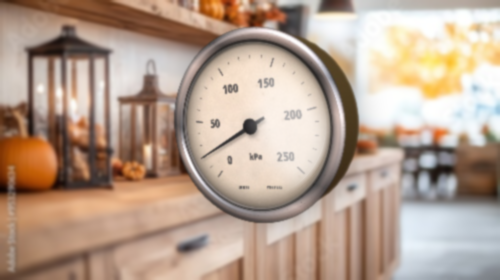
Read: 20,kPa
